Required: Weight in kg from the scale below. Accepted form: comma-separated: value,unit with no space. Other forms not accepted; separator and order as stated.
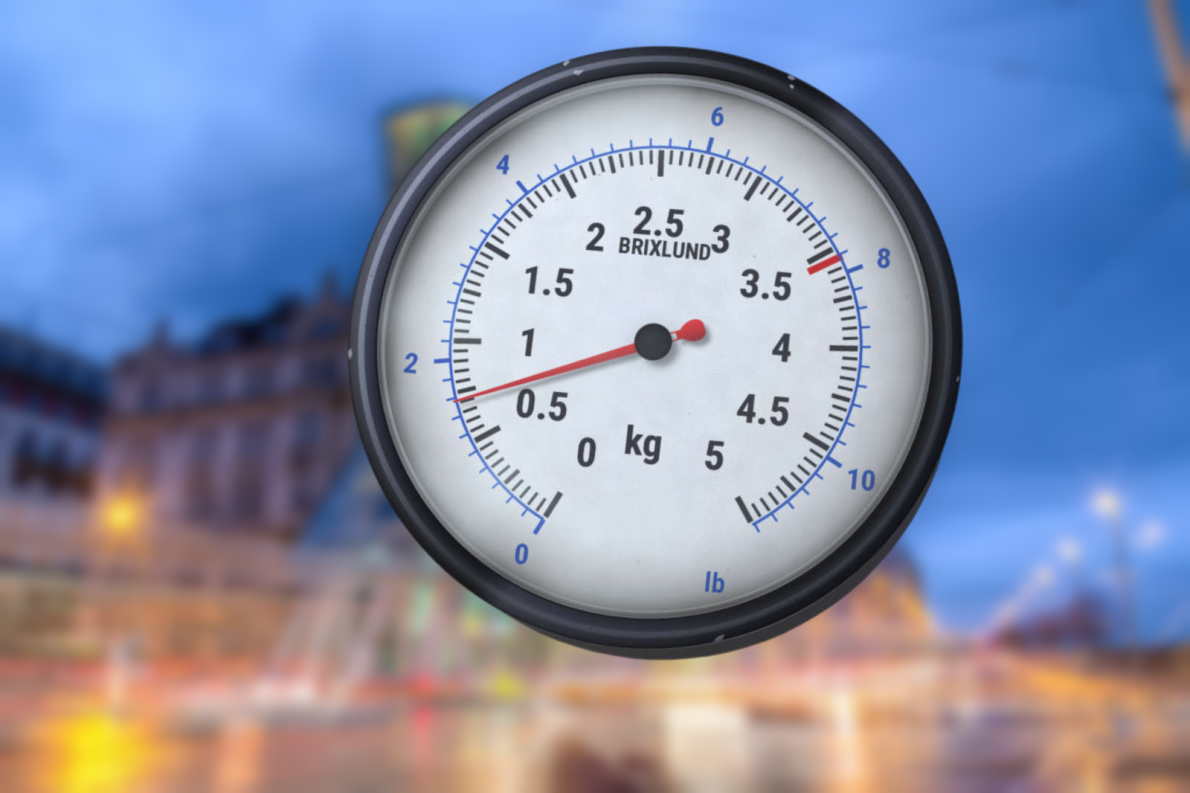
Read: 0.7,kg
